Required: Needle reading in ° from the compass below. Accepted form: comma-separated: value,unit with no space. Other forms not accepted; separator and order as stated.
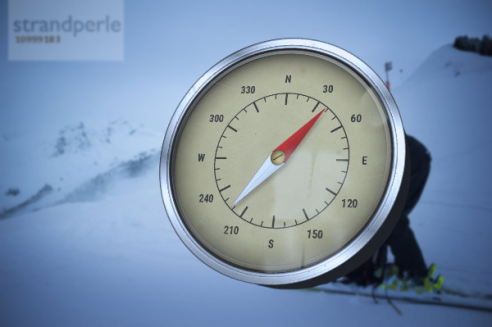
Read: 40,°
